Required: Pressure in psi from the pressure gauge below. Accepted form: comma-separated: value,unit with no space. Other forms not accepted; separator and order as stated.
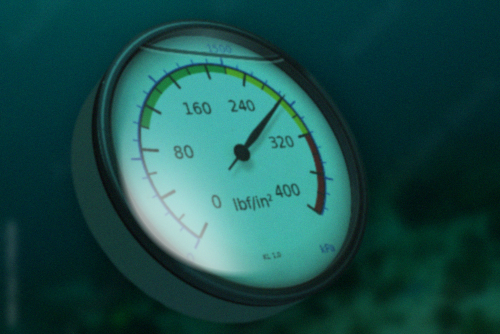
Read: 280,psi
